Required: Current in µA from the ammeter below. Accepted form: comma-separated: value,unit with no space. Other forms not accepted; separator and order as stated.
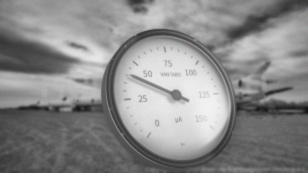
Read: 40,µA
